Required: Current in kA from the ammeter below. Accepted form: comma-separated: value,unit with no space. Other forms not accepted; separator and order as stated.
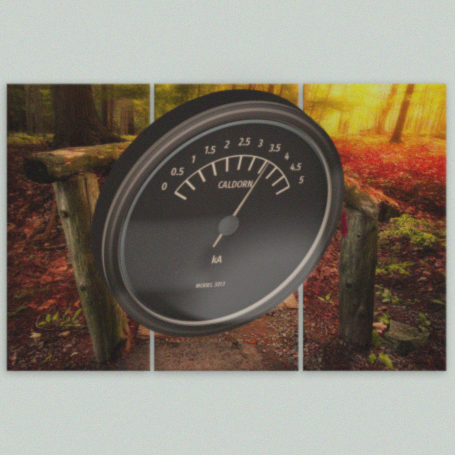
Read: 3.5,kA
